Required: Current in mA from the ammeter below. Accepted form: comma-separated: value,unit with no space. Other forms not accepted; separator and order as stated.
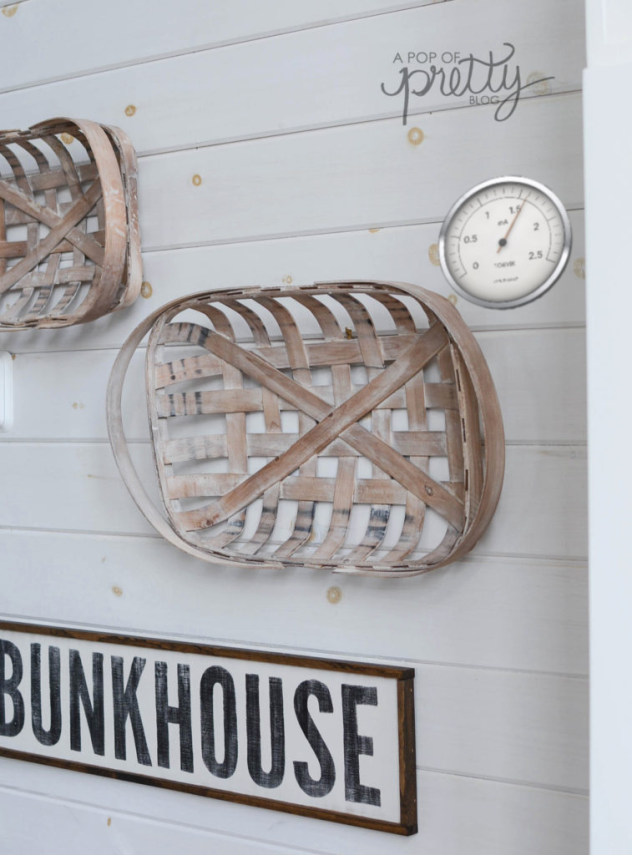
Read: 1.6,mA
